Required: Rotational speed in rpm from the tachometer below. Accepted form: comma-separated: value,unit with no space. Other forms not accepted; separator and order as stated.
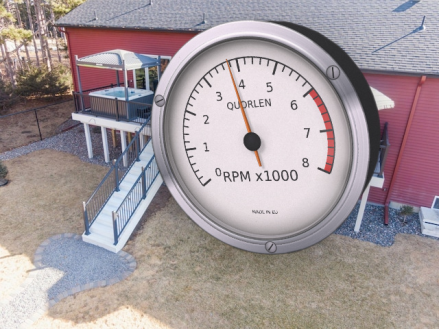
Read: 3800,rpm
